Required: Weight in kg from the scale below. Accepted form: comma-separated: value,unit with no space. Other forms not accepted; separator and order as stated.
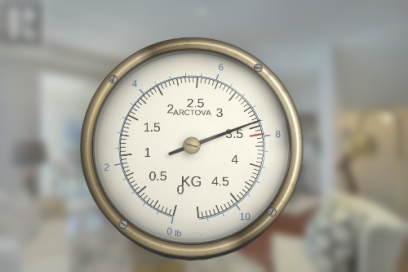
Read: 3.45,kg
